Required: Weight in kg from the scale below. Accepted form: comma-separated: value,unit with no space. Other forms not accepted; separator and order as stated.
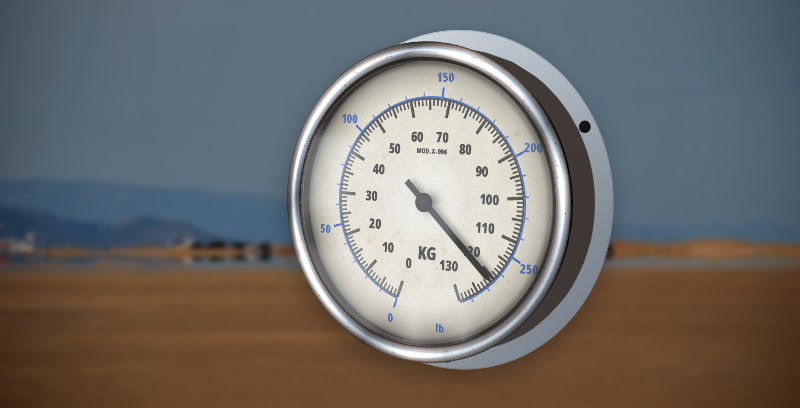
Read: 120,kg
